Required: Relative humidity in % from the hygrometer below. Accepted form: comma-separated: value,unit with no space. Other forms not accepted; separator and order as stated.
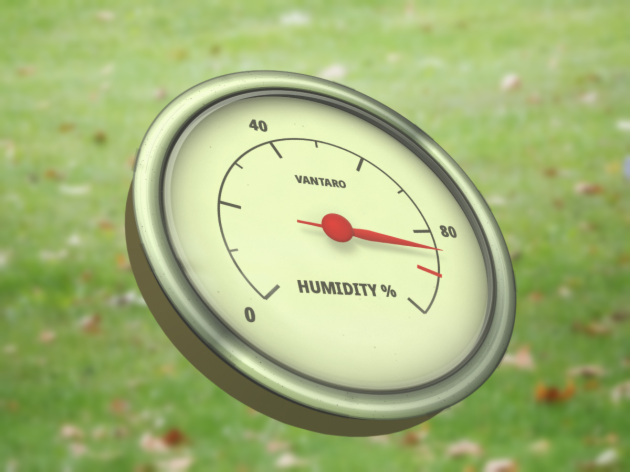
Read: 85,%
